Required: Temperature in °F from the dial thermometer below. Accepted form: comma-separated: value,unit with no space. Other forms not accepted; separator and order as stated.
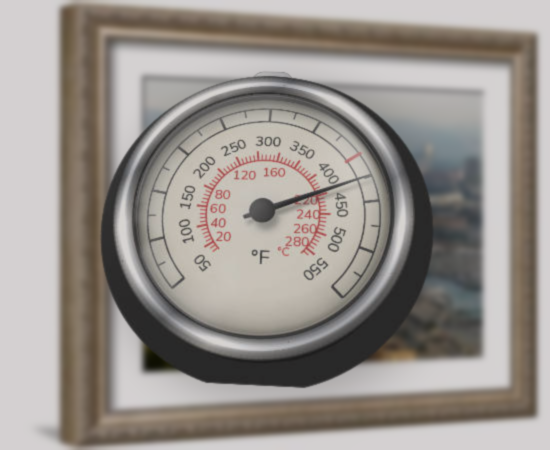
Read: 425,°F
